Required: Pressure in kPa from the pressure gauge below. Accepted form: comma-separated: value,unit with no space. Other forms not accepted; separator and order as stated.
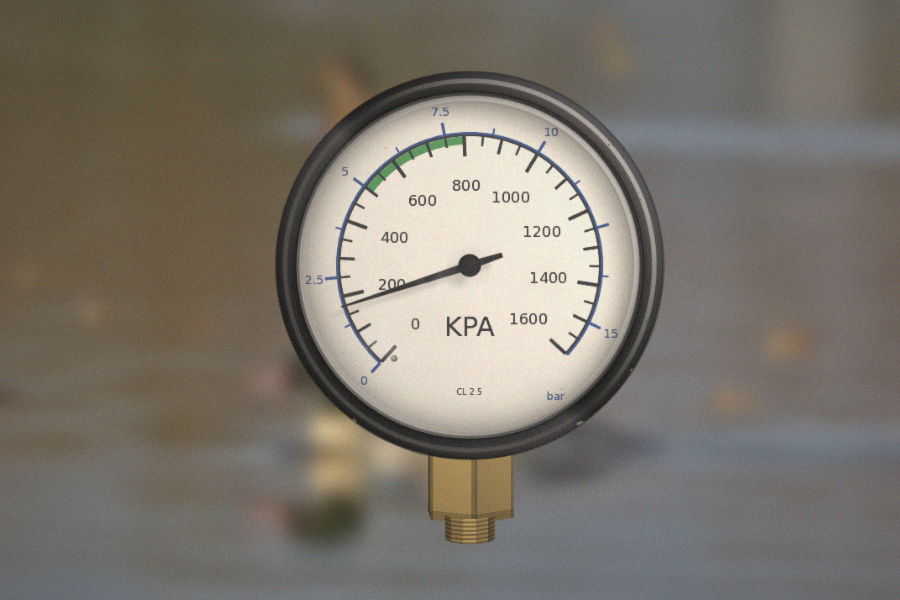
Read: 175,kPa
